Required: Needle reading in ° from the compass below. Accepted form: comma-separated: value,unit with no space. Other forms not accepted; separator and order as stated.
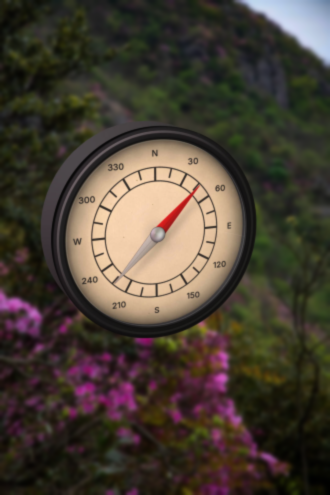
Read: 45,°
